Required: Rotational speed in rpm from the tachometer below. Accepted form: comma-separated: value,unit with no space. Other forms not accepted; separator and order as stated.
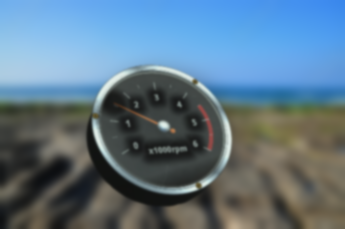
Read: 1500,rpm
